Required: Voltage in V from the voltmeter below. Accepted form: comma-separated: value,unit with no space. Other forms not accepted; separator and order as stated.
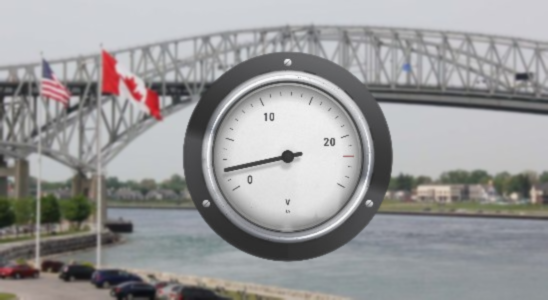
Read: 2,V
